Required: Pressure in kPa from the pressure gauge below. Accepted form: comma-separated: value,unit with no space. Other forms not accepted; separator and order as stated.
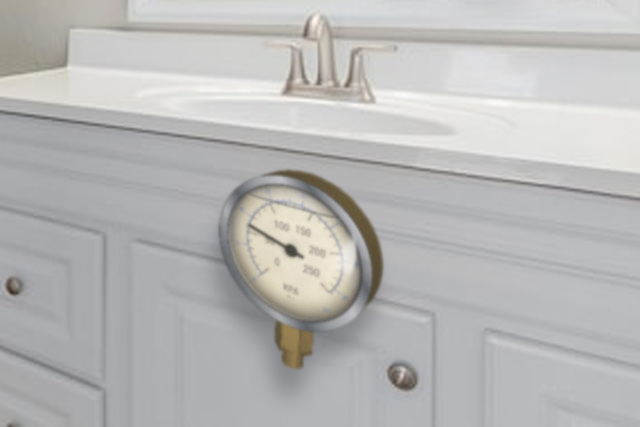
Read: 60,kPa
